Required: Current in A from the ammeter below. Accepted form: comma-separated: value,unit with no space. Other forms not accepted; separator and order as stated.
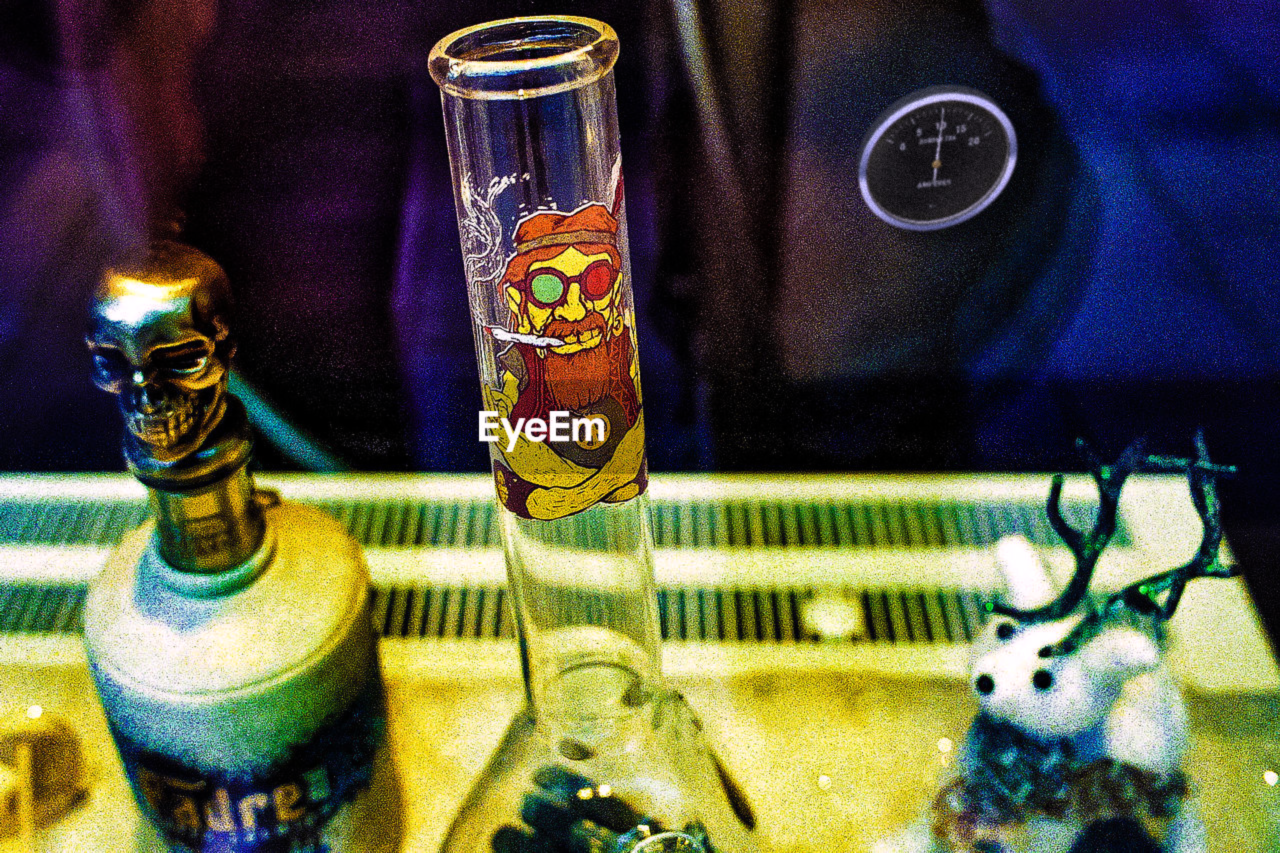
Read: 10,A
